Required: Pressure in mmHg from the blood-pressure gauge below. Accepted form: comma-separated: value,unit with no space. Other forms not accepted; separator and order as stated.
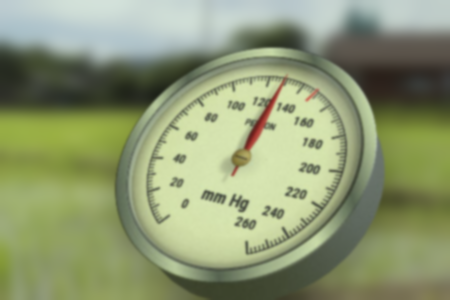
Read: 130,mmHg
